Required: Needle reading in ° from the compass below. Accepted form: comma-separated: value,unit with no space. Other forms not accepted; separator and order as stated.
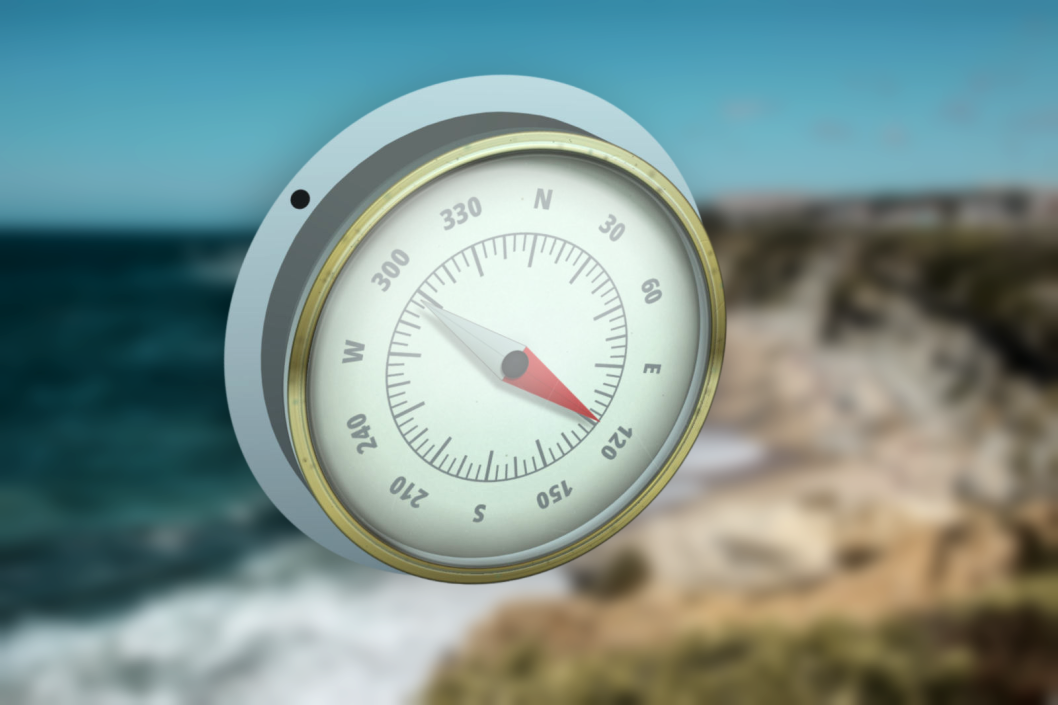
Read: 117.5,°
